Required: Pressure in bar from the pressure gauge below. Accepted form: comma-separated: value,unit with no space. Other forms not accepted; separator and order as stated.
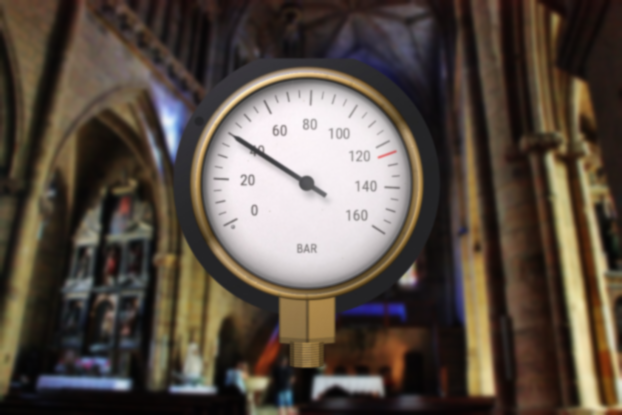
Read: 40,bar
